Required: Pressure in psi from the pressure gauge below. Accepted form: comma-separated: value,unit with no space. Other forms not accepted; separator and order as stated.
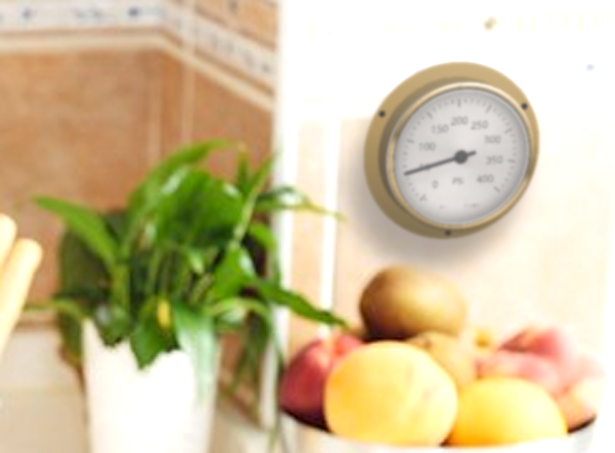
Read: 50,psi
